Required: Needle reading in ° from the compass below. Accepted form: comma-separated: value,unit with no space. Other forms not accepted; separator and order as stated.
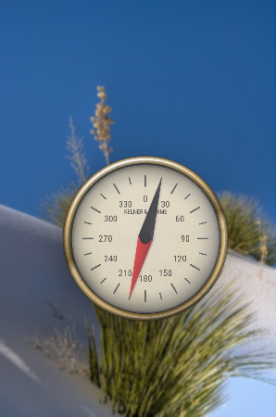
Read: 195,°
